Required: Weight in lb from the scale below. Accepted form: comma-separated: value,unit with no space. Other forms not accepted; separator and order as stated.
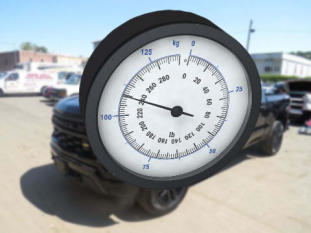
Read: 240,lb
